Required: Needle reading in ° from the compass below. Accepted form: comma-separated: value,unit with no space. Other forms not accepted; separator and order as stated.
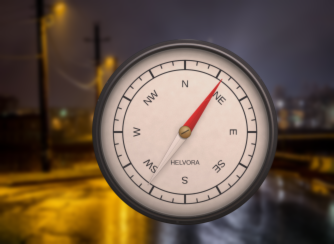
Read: 35,°
